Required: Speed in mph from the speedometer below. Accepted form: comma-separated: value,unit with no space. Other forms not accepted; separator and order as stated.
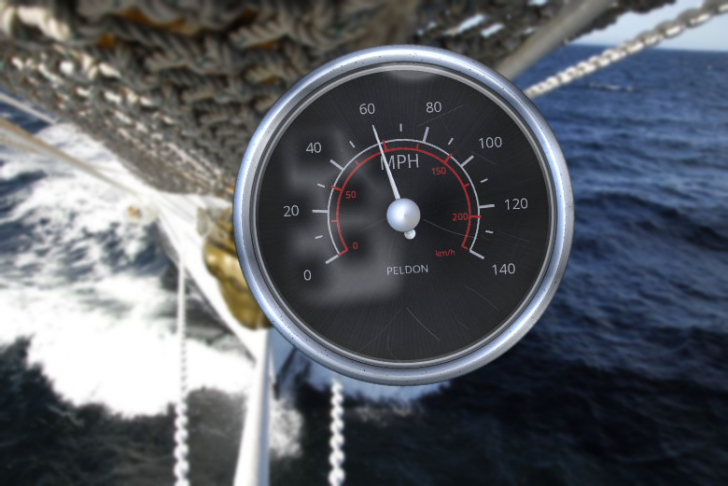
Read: 60,mph
